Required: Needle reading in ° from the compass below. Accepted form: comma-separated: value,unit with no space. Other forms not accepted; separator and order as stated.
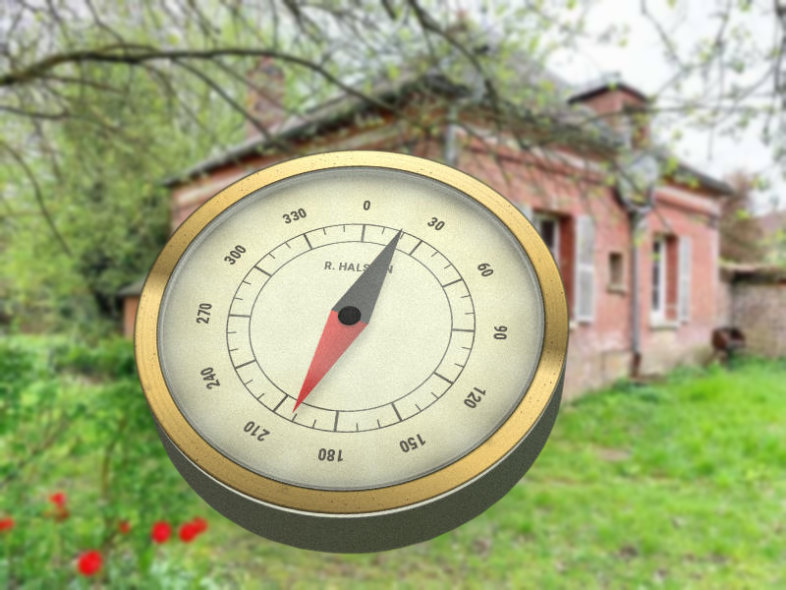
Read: 200,°
